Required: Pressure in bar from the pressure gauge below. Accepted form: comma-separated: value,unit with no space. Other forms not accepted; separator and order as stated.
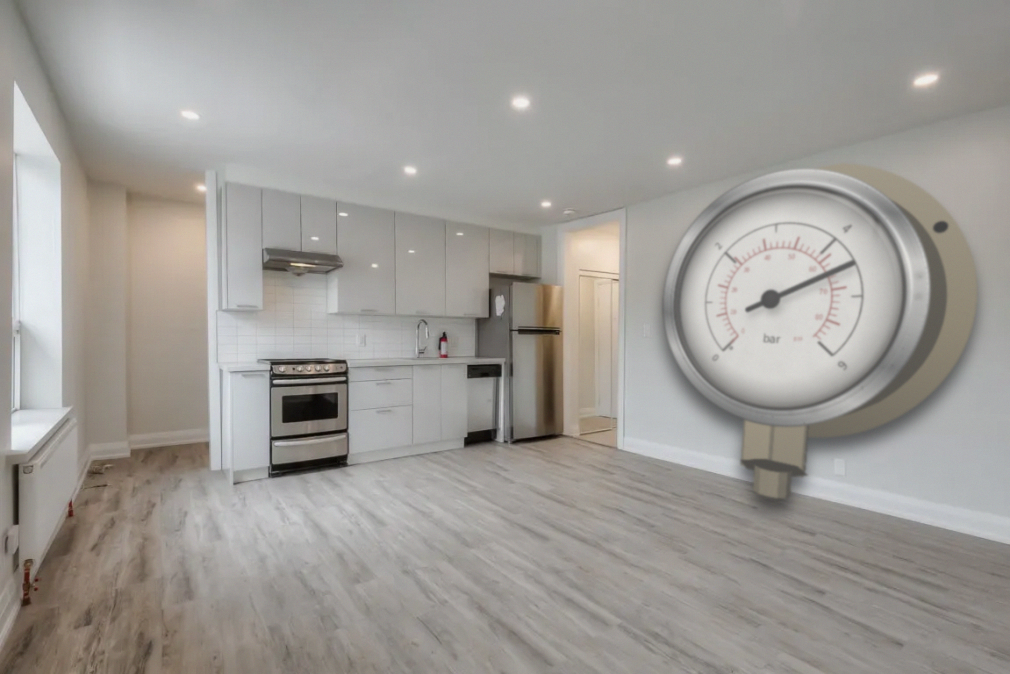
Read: 4.5,bar
